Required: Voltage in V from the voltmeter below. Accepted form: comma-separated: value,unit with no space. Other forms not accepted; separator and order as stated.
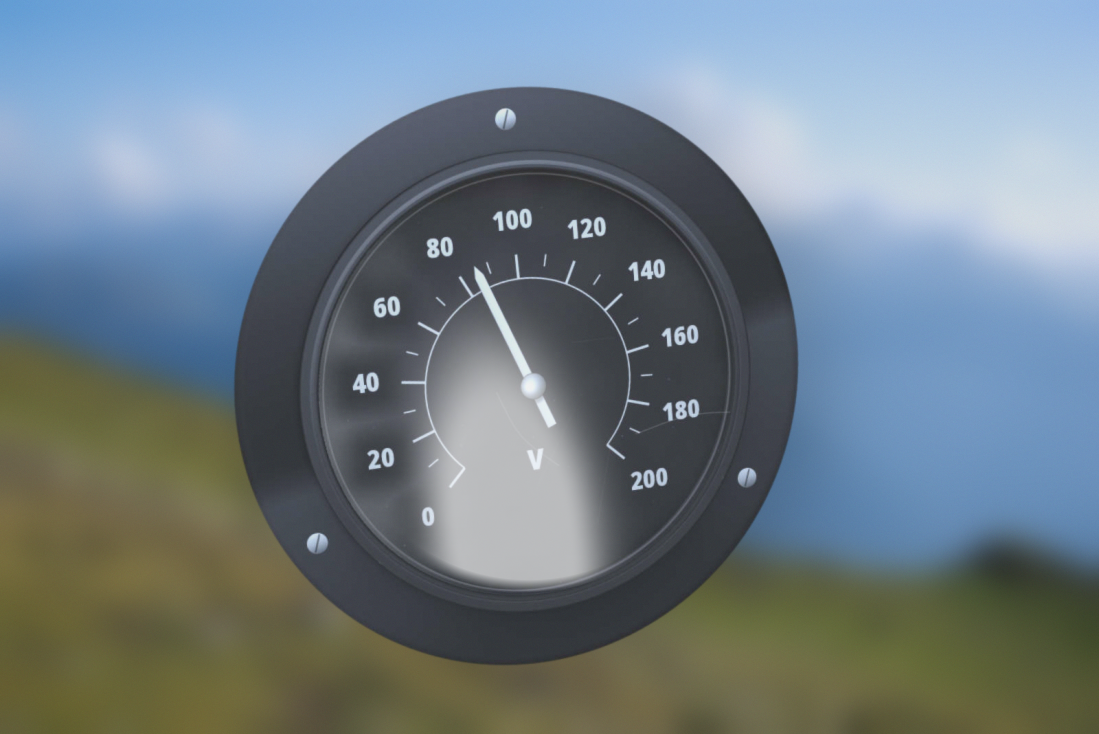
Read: 85,V
